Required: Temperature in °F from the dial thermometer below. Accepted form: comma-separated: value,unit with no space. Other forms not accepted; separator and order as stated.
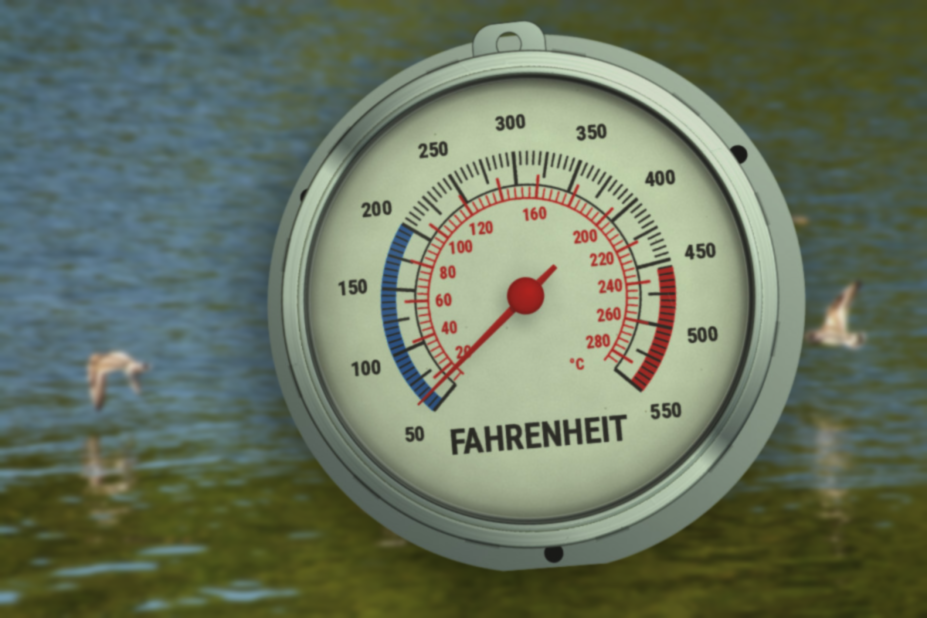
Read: 60,°F
